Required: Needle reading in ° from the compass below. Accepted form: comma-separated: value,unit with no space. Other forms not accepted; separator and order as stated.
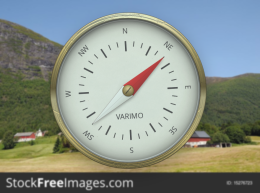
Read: 50,°
